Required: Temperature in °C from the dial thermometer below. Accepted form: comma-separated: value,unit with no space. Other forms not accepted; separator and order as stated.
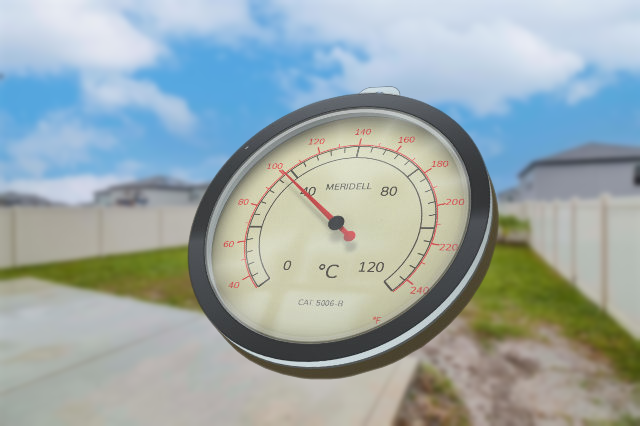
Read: 38,°C
